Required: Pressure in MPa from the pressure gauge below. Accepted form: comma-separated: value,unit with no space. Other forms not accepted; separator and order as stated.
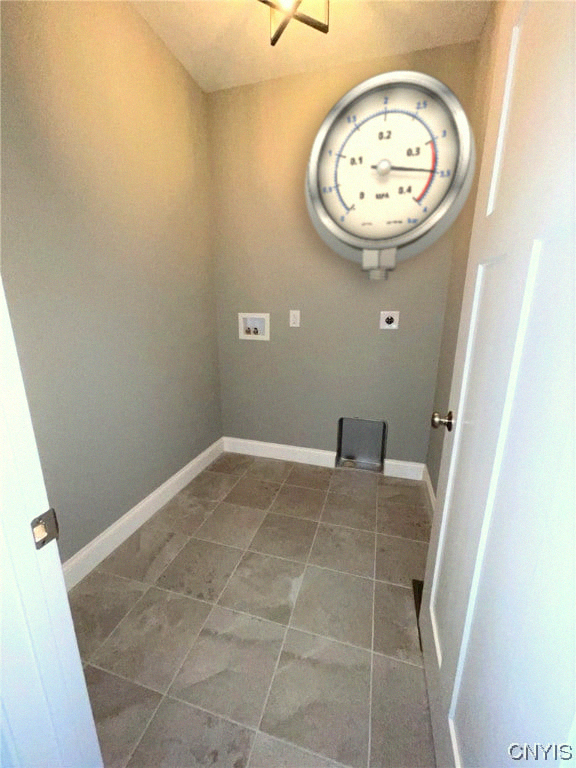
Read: 0.35,MPa
